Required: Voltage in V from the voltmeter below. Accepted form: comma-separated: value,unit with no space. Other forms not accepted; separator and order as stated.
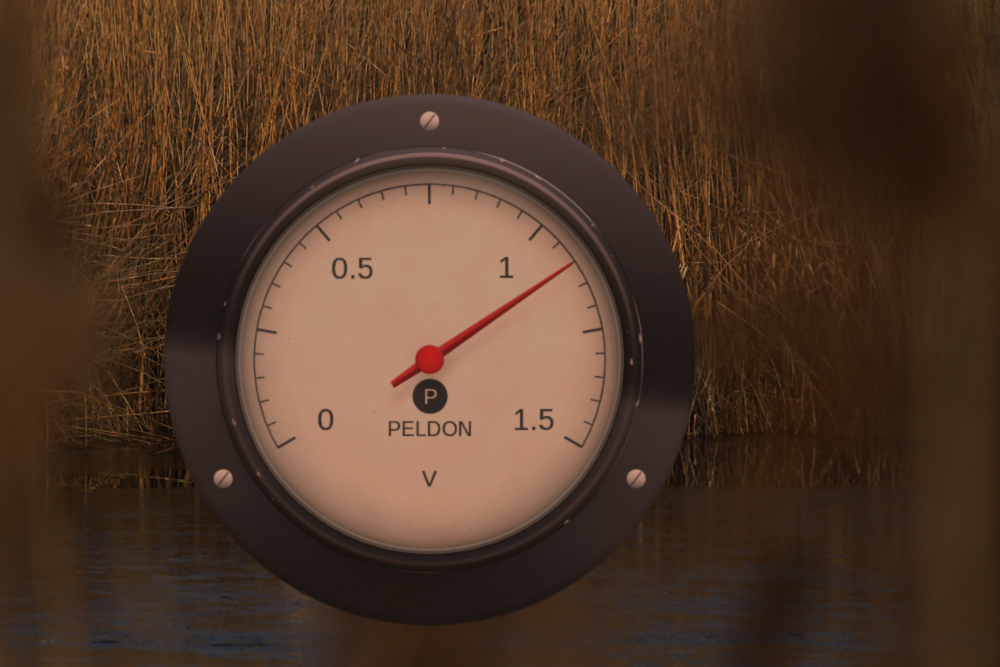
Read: 1.1,V
